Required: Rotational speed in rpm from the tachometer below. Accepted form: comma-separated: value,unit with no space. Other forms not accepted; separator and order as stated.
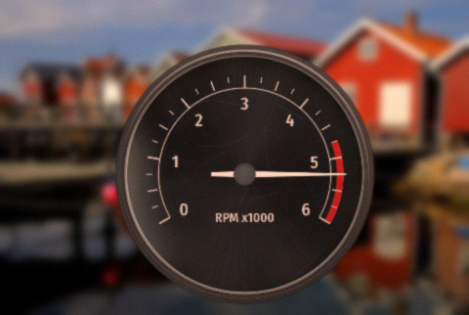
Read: 5250,rpm
